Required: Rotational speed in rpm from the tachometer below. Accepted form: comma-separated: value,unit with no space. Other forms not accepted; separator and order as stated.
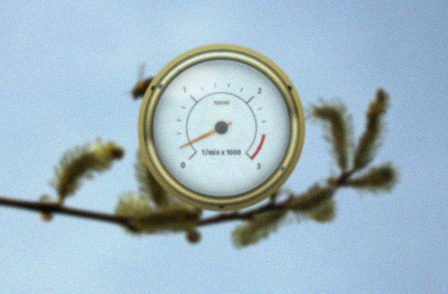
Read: 200,rpm
